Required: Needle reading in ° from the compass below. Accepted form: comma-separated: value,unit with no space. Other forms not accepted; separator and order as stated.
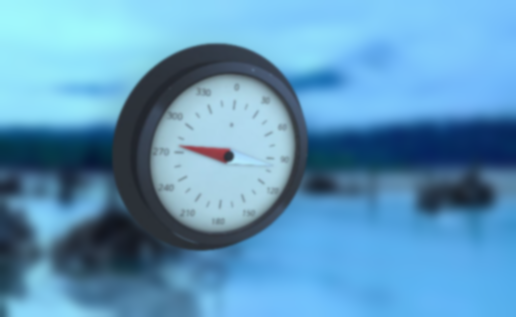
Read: 277.5,°
